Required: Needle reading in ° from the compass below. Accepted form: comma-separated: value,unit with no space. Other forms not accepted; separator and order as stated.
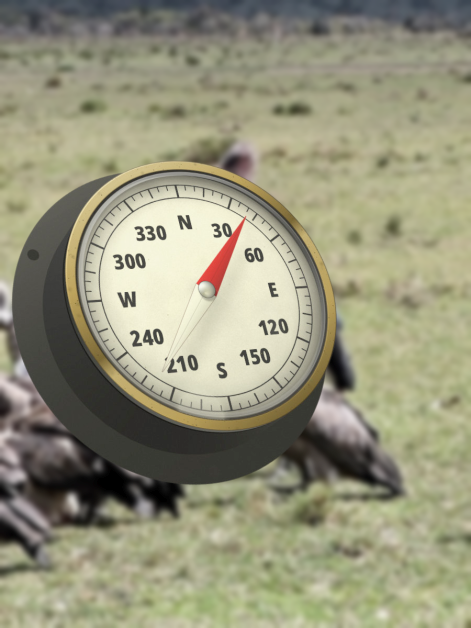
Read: 40,°
